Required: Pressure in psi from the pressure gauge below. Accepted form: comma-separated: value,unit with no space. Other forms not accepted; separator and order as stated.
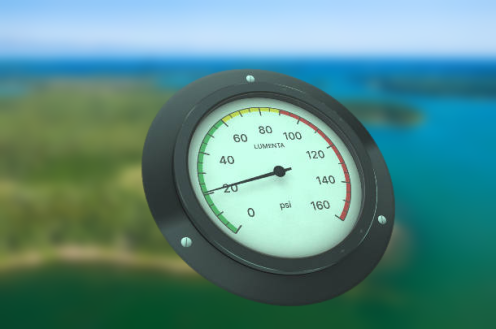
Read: 20,psi
